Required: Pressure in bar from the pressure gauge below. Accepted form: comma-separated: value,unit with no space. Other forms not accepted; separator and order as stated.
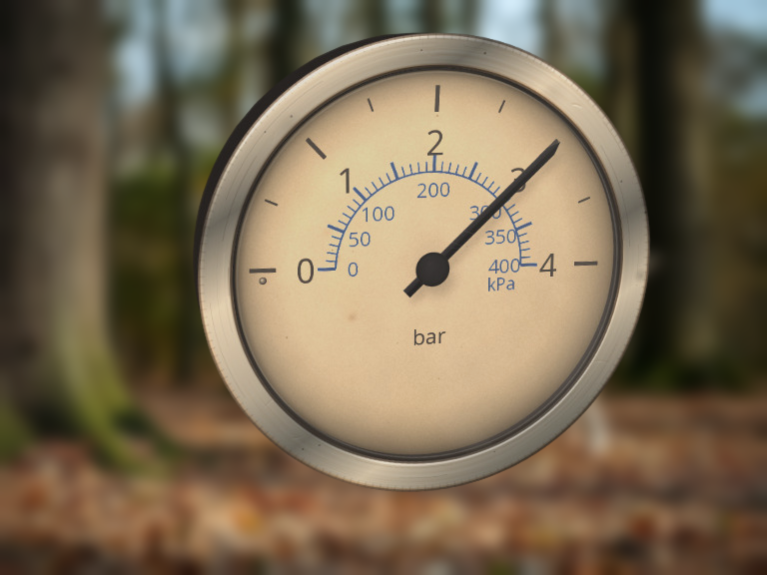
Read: 3,bar
